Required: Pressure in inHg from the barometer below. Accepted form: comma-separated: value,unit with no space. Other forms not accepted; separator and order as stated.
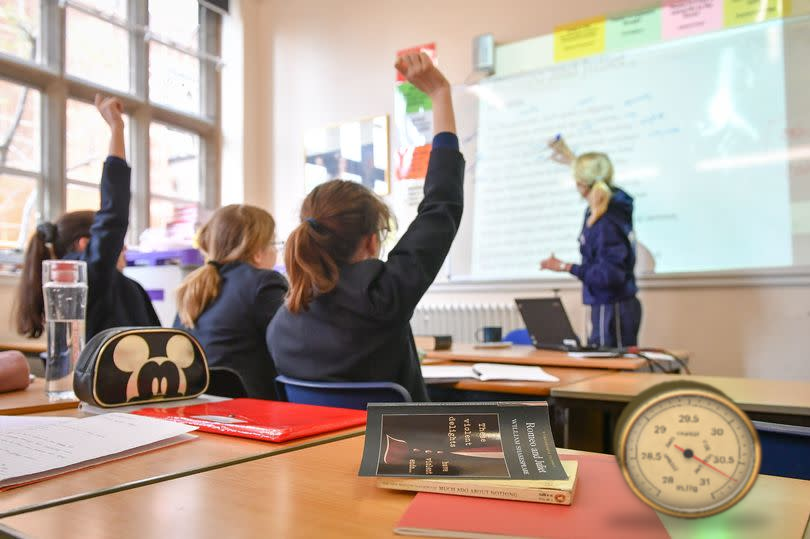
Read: 30.7,inHg
